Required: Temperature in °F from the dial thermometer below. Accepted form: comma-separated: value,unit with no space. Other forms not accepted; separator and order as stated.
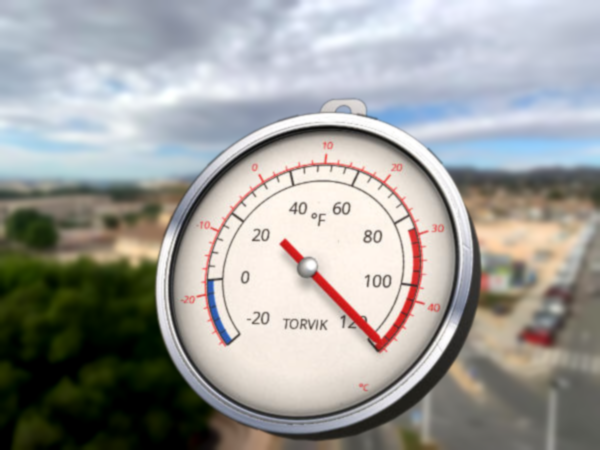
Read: 118,°F
